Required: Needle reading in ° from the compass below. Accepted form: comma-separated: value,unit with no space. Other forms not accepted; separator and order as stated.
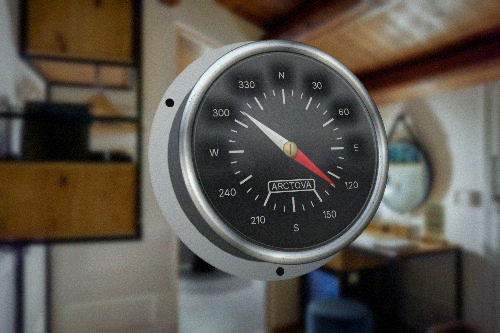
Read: 130,°
